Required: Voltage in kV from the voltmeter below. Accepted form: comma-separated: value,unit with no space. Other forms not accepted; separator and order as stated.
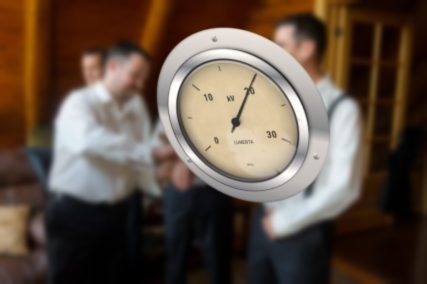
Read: 20,kV
